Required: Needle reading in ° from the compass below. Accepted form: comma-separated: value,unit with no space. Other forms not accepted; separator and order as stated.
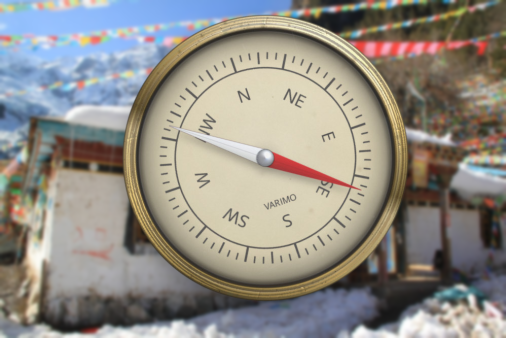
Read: 127.5,°
